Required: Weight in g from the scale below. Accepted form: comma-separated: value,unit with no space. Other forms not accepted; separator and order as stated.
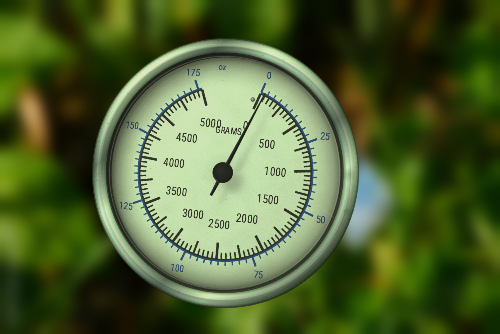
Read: 50,g
